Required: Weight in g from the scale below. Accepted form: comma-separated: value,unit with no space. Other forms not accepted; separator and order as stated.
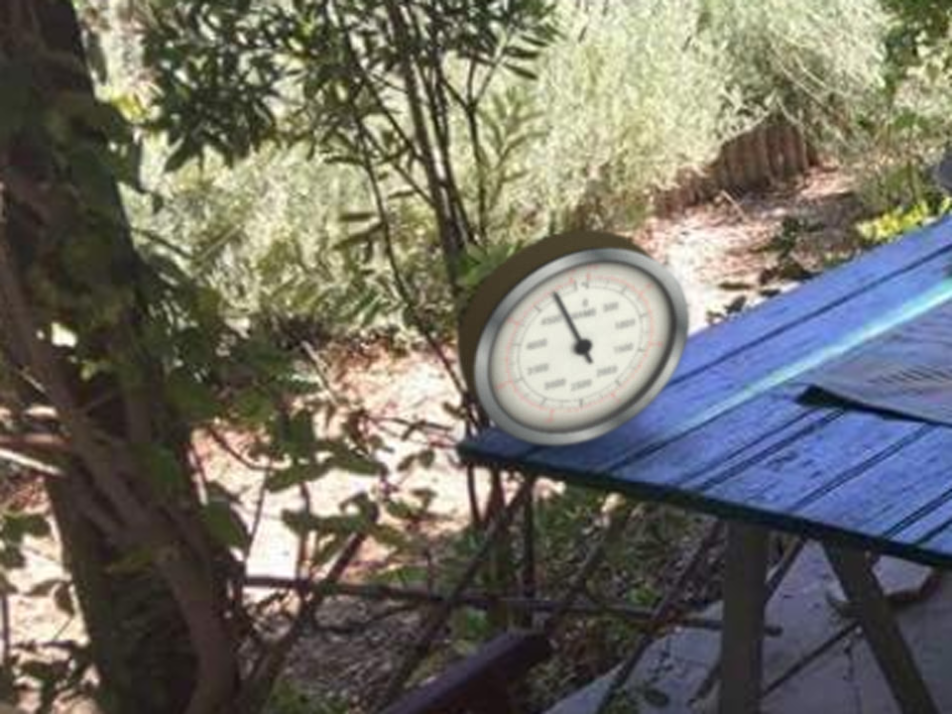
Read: 4750,g
